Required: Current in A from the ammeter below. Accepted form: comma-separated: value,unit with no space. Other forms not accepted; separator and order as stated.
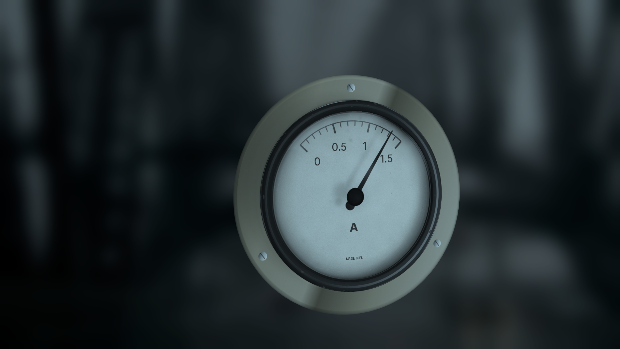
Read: 1.3,A
